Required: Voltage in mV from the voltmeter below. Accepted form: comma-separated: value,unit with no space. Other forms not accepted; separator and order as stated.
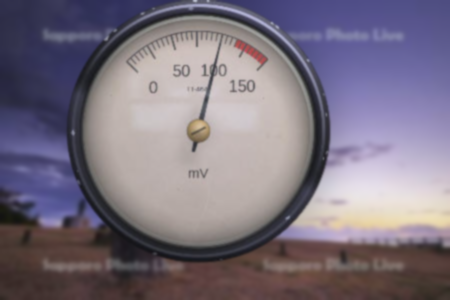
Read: 100,mV
